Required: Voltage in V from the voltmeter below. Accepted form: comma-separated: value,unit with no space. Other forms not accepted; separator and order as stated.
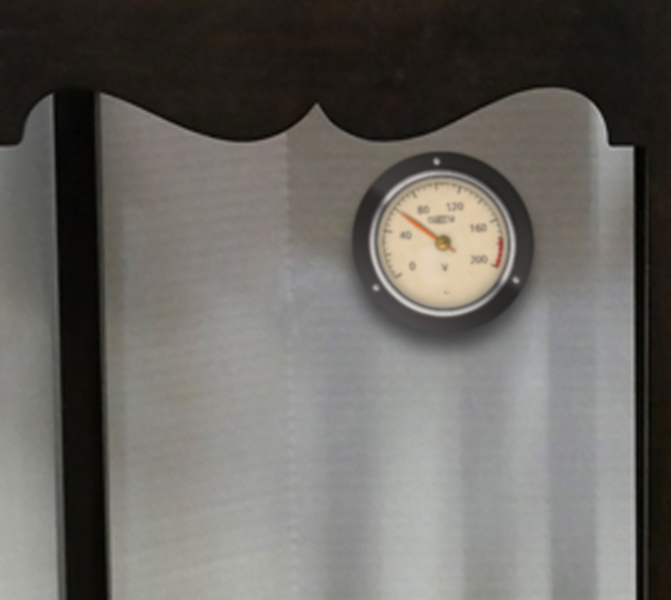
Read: 60,V
